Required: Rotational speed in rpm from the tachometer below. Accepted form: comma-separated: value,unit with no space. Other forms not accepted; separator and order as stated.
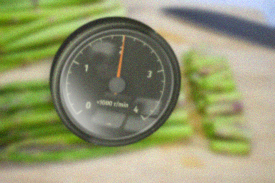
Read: 2000,rpm
